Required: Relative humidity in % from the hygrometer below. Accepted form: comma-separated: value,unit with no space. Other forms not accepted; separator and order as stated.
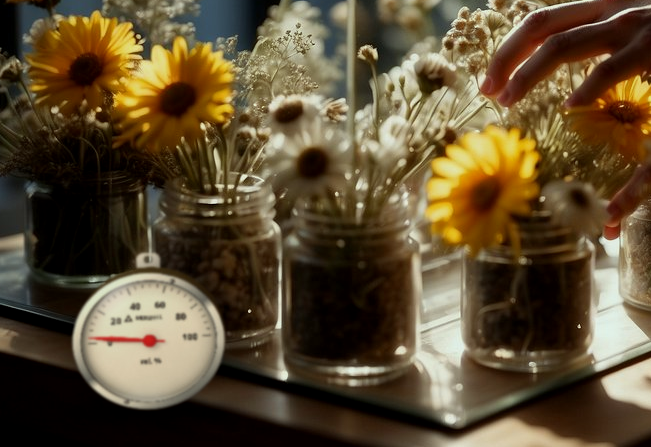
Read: 4,%
